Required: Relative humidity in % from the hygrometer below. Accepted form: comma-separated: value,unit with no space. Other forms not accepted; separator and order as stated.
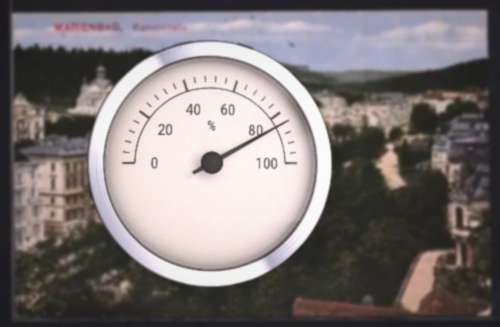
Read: 84,%
